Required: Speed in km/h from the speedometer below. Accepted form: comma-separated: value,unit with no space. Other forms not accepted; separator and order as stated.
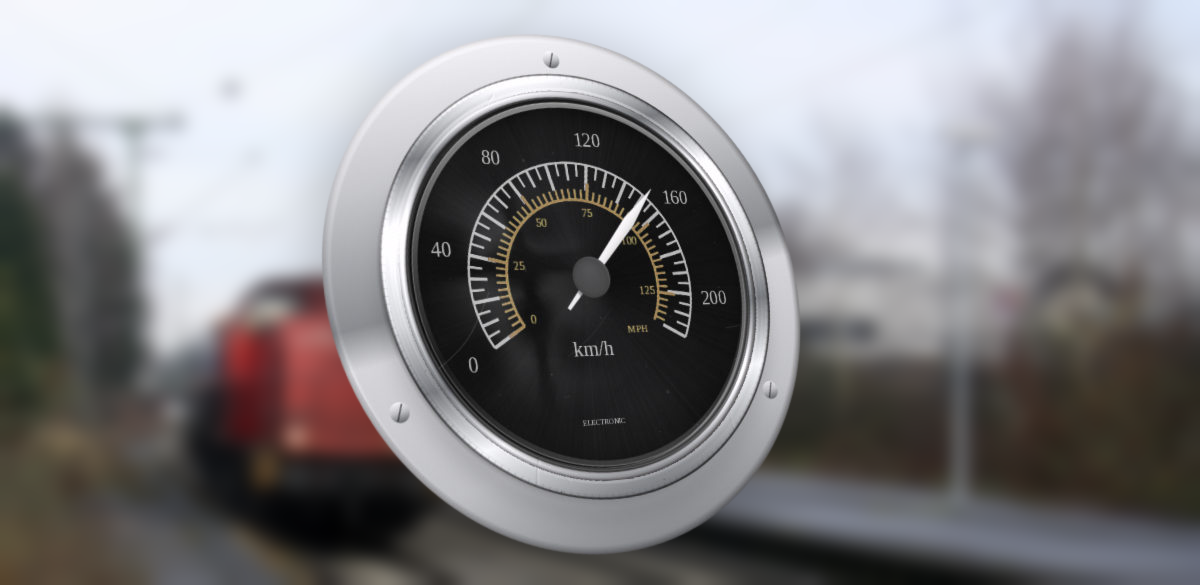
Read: 150,km/h
